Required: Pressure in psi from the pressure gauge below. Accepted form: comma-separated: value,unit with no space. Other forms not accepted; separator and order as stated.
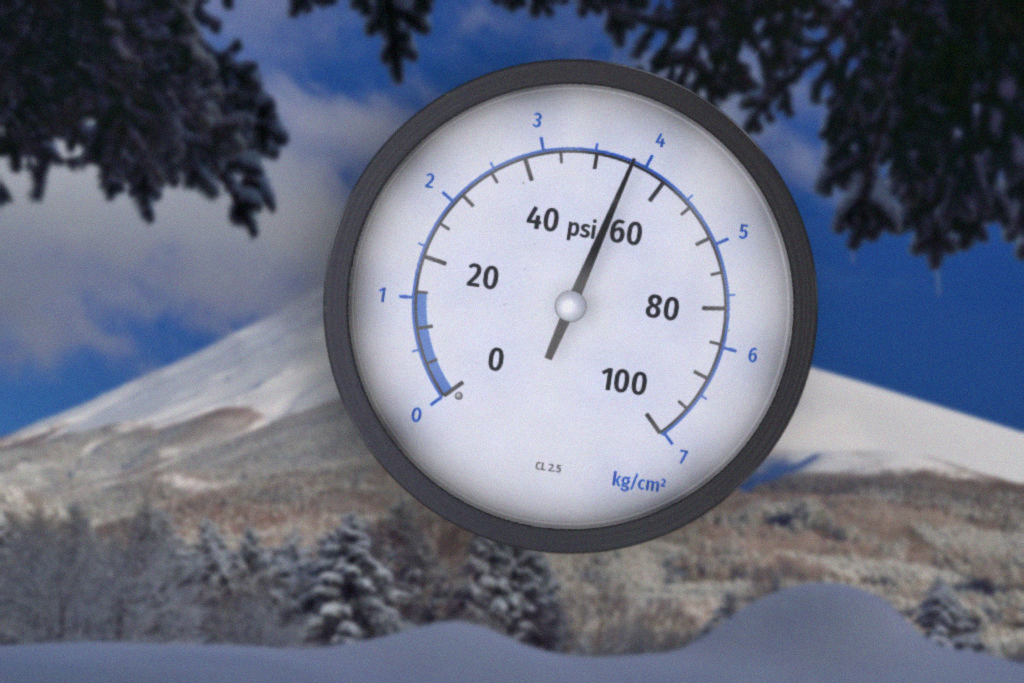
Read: 55,psi
